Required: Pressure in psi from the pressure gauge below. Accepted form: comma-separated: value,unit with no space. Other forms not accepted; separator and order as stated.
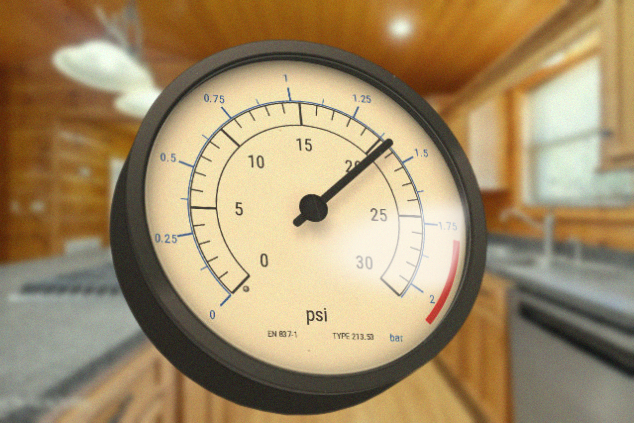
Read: 20.5,psi
